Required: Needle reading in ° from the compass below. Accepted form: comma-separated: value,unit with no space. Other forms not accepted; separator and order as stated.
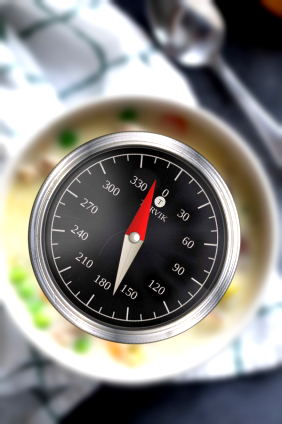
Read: 345,°
